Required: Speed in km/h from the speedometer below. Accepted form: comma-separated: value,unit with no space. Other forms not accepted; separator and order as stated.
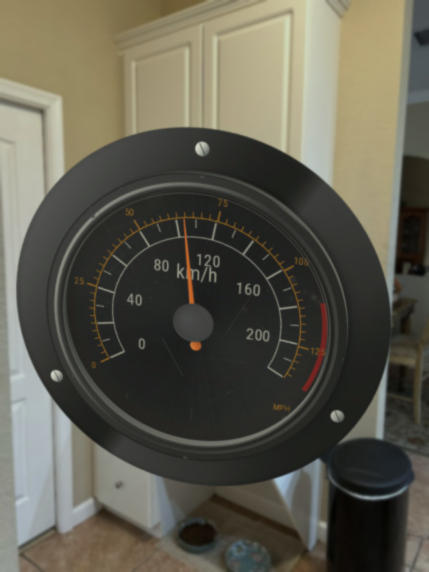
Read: 105,km/h
